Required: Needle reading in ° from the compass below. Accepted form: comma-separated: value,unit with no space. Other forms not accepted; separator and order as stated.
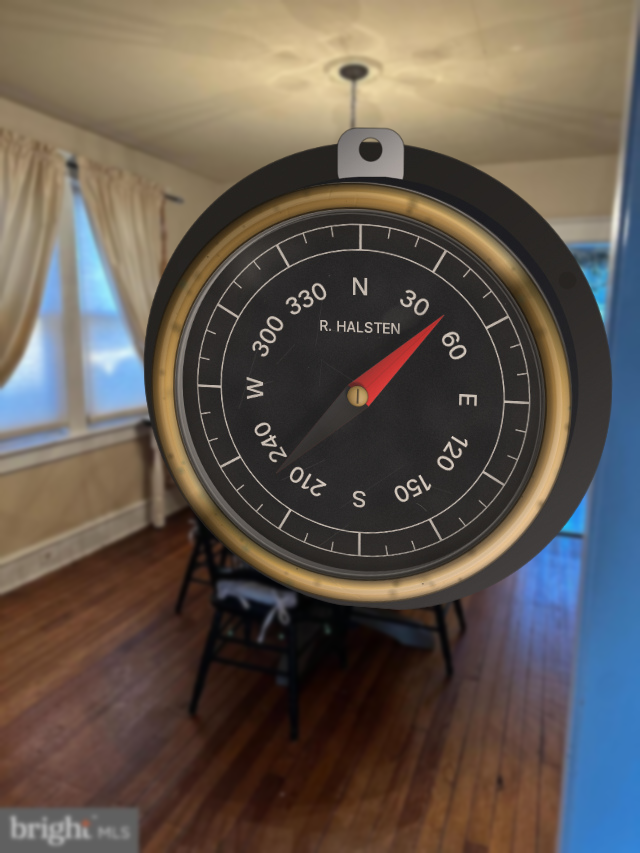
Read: 45,°
